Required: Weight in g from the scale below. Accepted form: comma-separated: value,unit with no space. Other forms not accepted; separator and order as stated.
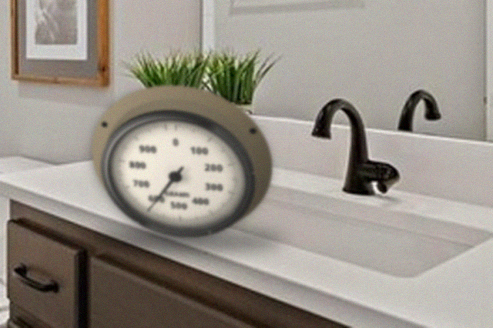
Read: 600,g
